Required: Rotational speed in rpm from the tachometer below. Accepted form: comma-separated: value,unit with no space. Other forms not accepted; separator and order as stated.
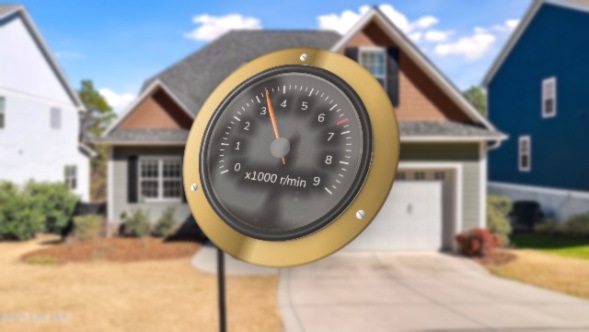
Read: 3400,rpm
